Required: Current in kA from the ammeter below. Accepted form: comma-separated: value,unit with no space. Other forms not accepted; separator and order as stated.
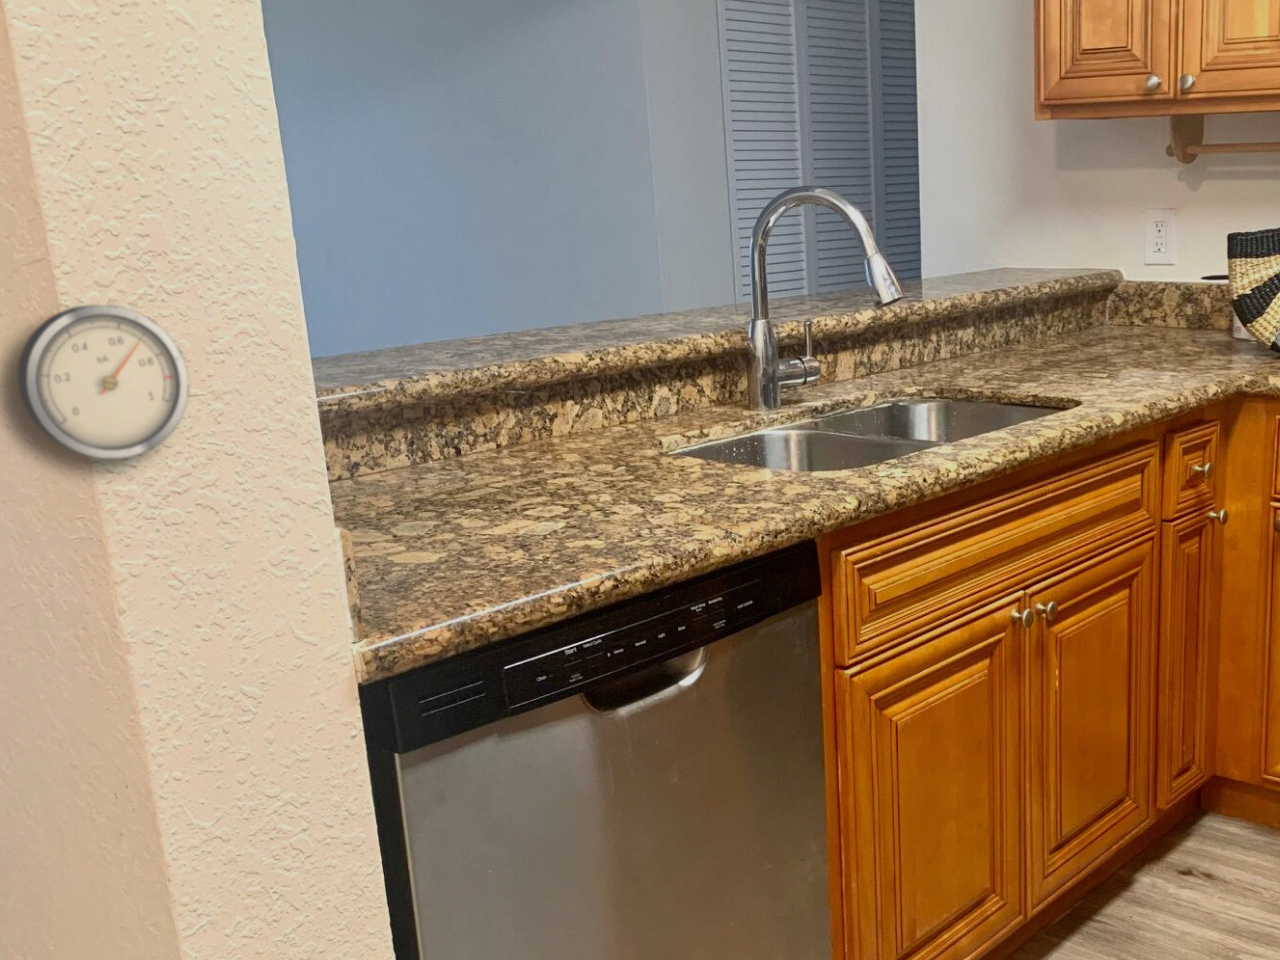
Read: 0.7,kA
